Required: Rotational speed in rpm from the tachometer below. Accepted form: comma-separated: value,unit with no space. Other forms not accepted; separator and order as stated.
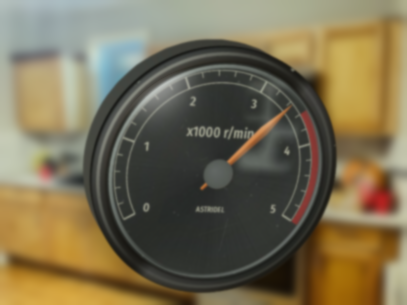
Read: 3400,rpm
